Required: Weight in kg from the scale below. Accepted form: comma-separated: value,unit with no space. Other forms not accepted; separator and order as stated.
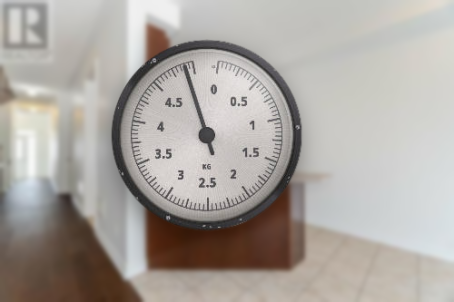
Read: 4.9,kg
